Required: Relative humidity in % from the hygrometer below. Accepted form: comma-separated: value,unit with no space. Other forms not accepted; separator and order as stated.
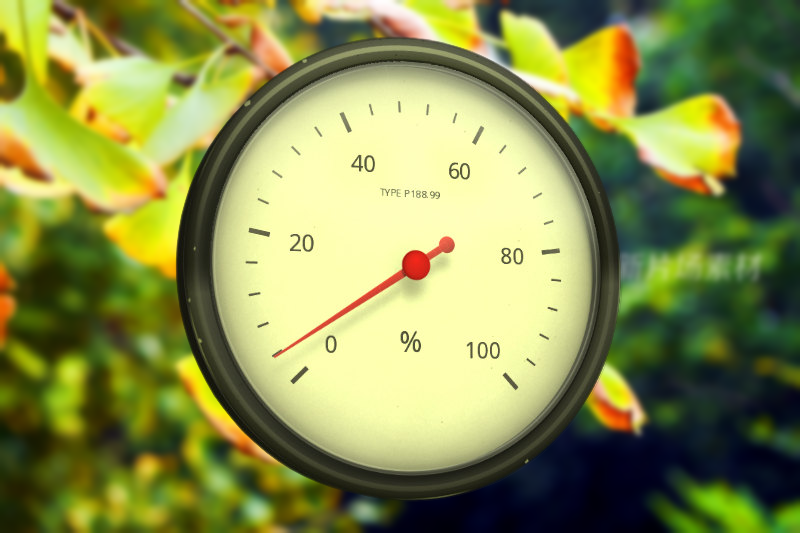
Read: 4,%
